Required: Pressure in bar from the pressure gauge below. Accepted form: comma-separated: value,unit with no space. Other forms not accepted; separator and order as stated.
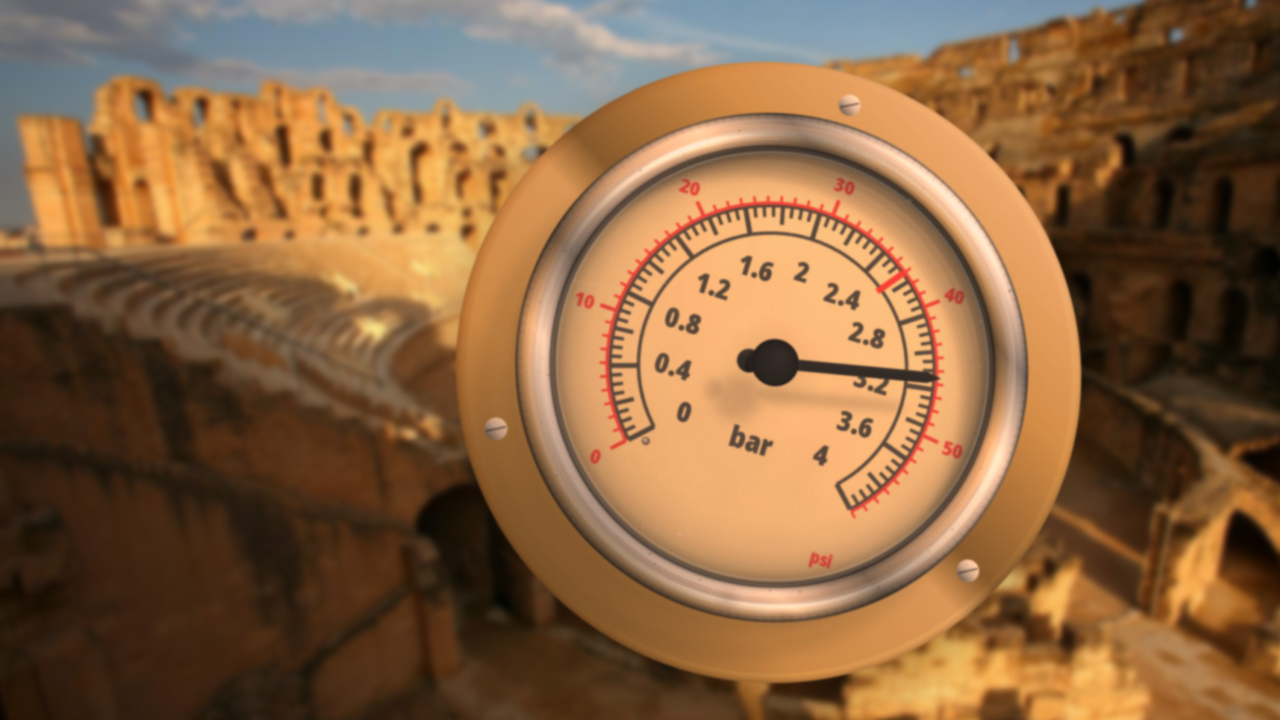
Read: 3.15,bar
